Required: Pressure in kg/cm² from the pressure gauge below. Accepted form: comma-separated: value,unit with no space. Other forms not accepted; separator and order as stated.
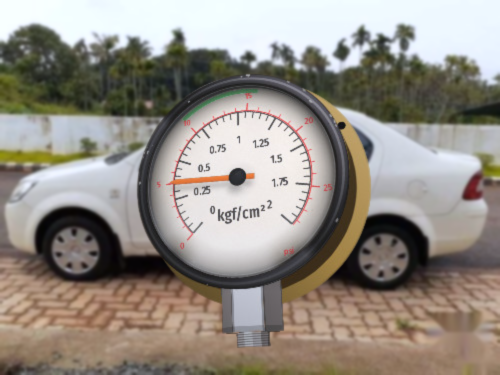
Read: 0.35,kg/cm²
